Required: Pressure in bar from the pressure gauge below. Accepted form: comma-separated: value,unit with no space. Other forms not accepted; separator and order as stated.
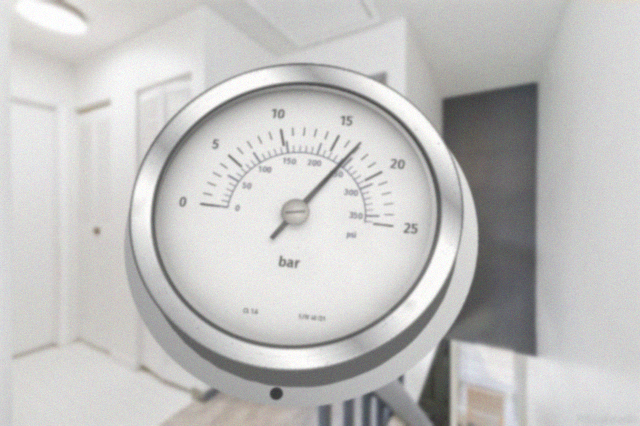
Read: 17,bar
